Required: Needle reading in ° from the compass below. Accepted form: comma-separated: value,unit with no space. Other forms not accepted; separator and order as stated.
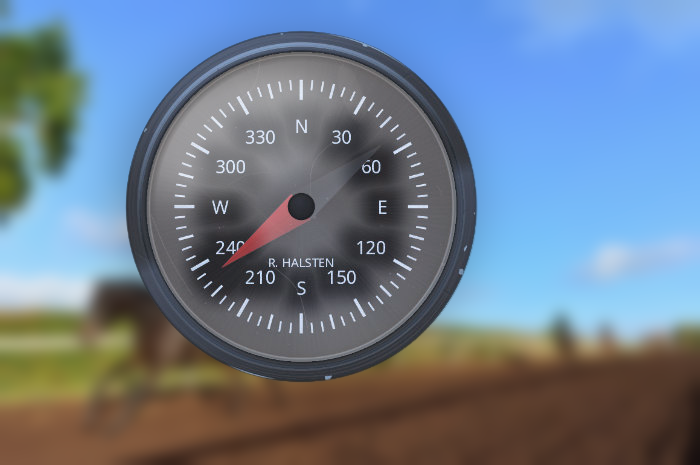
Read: 232.5,°
